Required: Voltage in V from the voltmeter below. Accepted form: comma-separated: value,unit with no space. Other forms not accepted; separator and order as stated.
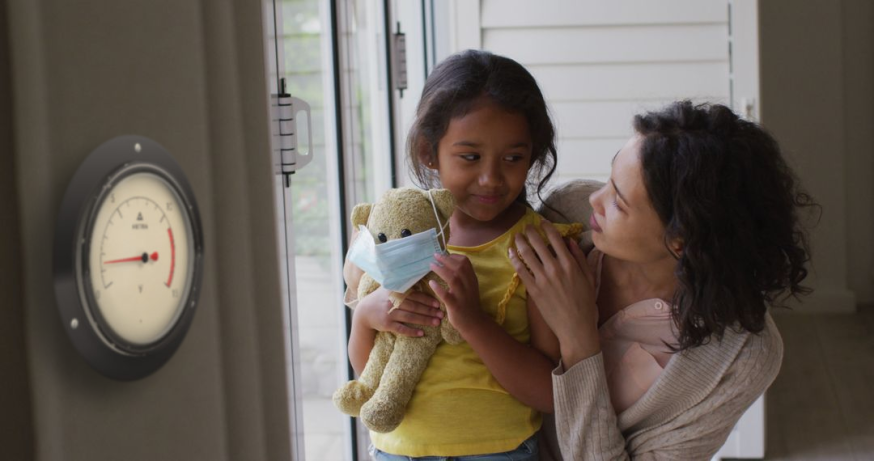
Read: 1.5,V
